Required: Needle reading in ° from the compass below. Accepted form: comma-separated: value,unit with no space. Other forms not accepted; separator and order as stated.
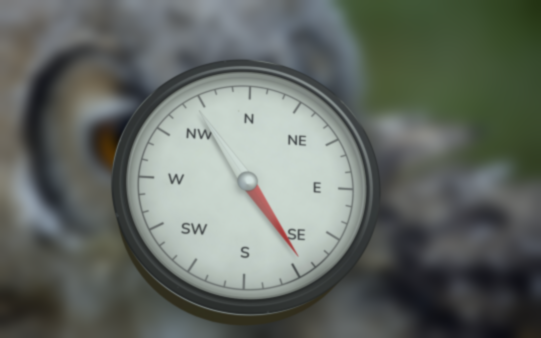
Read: 145,°
